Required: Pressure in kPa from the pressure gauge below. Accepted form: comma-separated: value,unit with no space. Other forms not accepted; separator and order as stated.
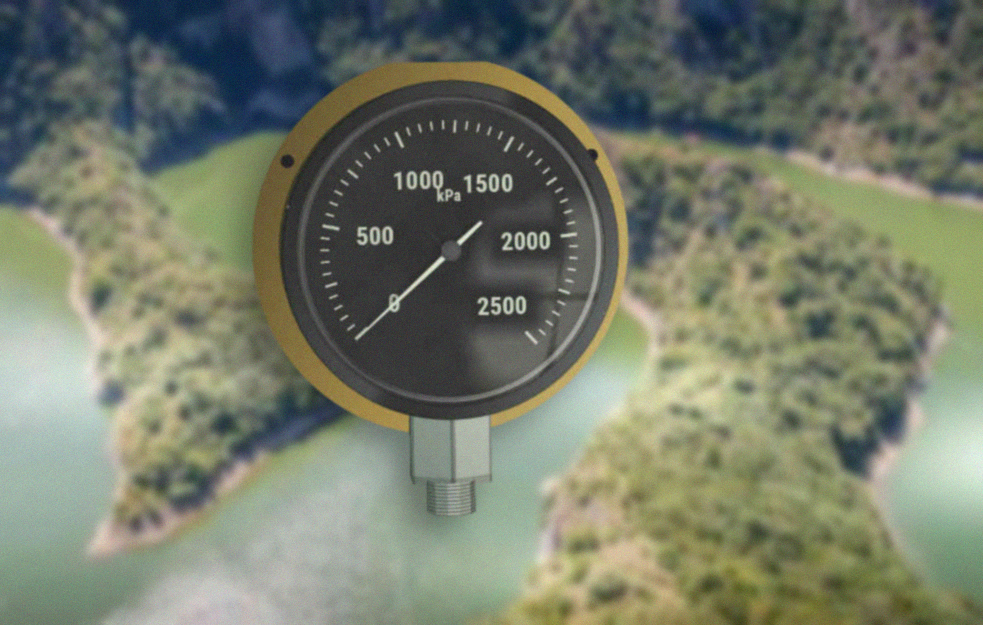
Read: 0,kPa
